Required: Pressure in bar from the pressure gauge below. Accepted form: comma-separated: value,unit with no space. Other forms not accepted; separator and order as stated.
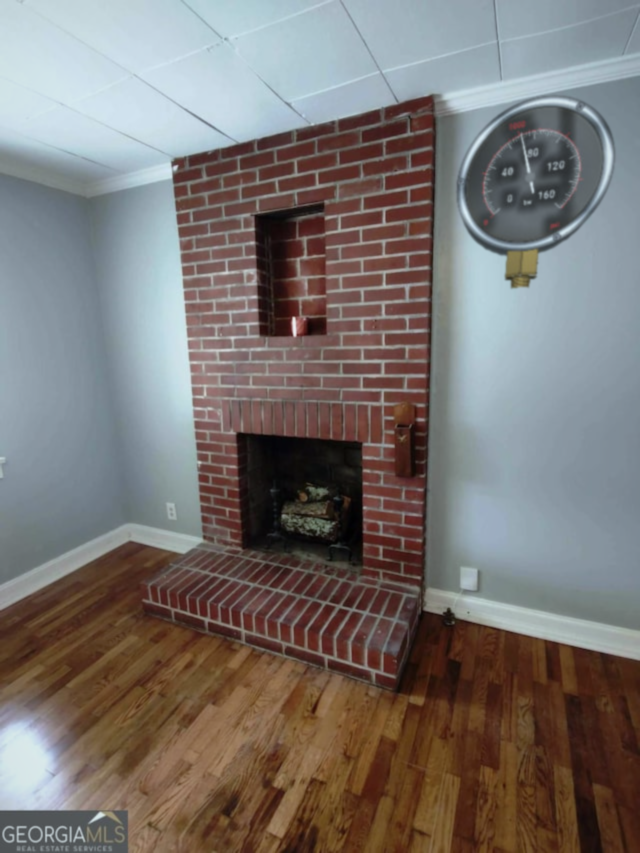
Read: 70,bar
